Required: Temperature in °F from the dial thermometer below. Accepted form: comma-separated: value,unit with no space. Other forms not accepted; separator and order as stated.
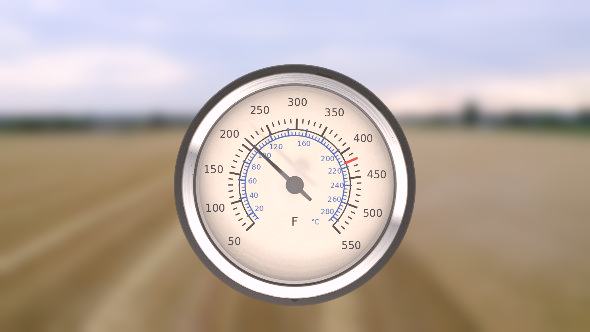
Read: 210,°F
